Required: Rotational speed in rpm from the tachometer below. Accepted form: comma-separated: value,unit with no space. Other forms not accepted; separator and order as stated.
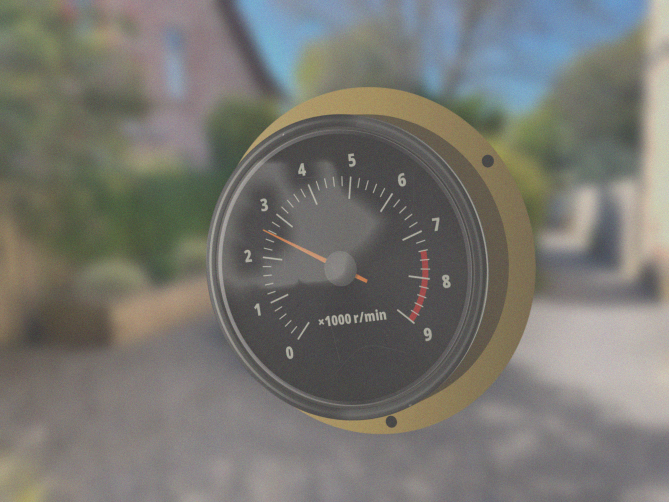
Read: 2600,rpm
